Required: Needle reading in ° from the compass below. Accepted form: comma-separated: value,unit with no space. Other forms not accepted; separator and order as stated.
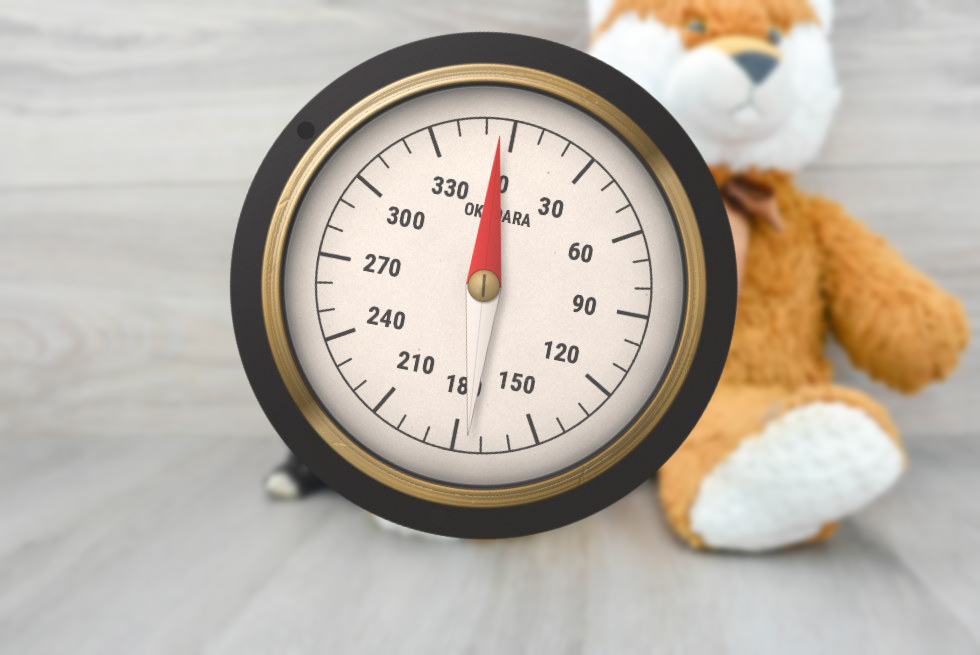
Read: 355,°
